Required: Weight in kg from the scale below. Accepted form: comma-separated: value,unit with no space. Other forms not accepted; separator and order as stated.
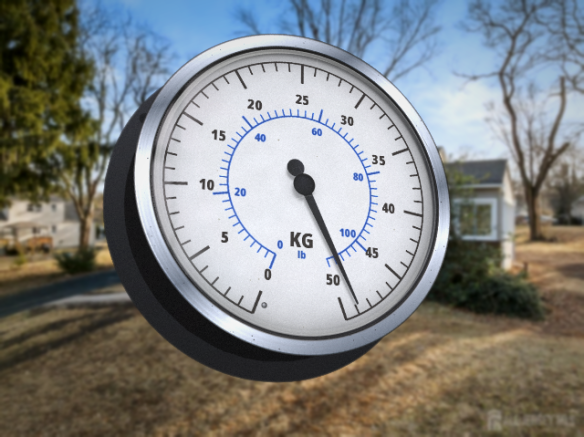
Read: 49,kg
